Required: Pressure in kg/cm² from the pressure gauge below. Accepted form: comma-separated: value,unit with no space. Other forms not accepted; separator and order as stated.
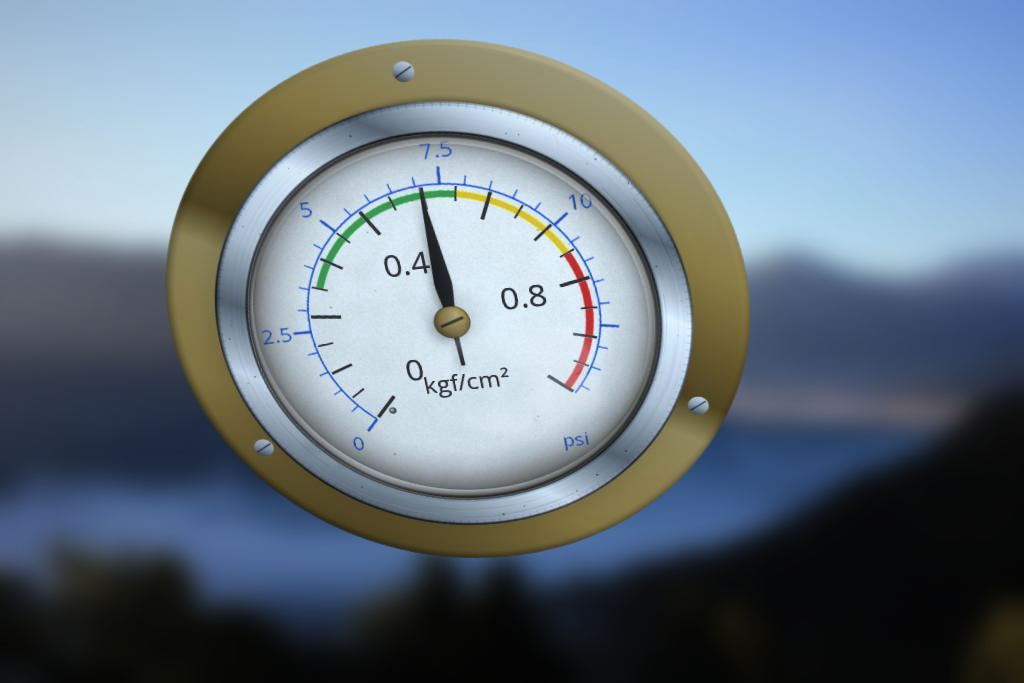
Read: 0.5,kg/cm²
